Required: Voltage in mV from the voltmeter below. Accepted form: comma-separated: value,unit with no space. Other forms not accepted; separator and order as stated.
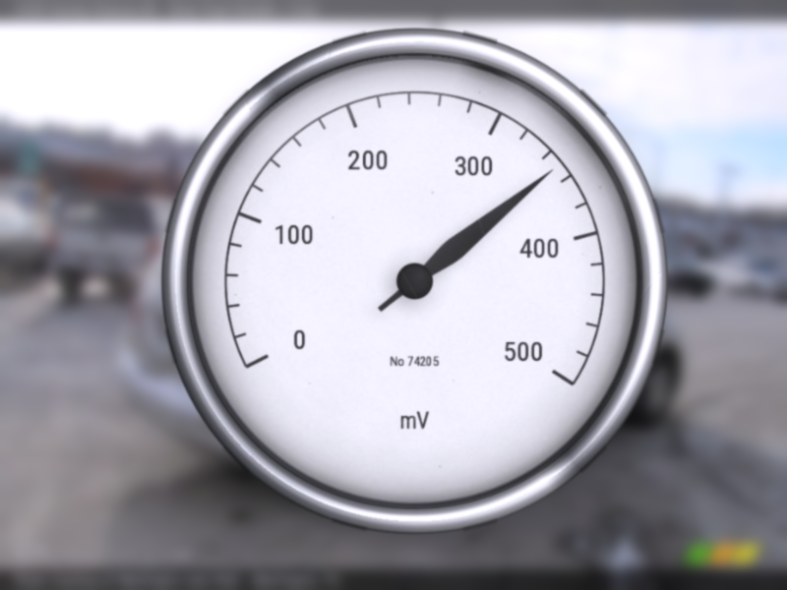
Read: 350,mV
